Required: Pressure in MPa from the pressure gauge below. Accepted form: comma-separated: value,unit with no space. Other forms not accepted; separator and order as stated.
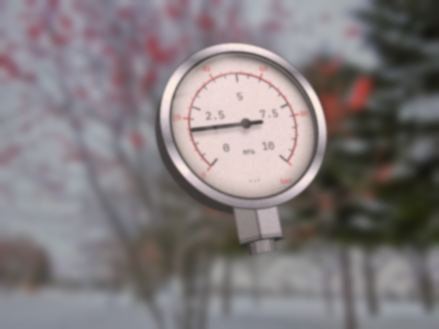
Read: 1.5,MPa
